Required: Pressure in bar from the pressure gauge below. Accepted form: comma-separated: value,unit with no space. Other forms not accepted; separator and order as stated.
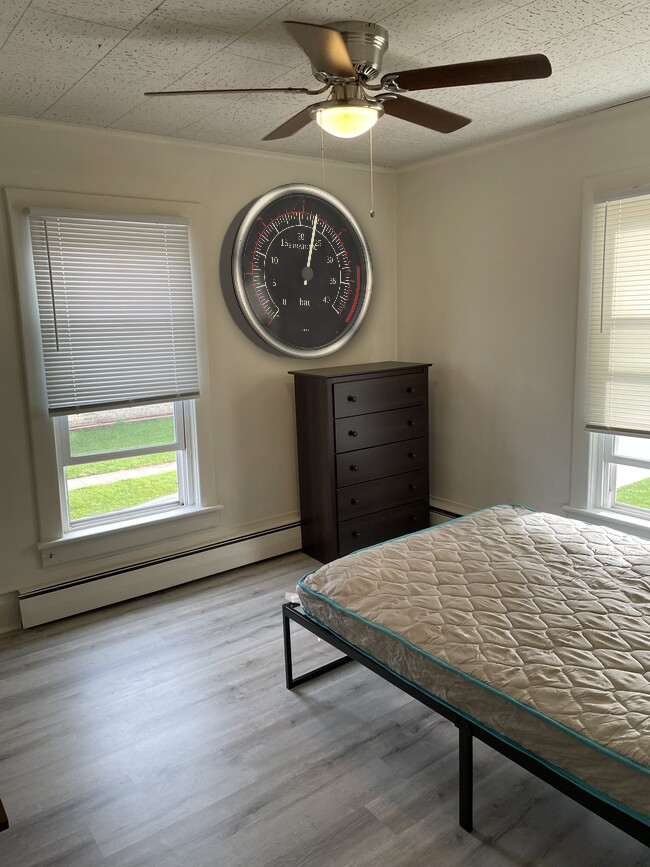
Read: 22.5,bar
